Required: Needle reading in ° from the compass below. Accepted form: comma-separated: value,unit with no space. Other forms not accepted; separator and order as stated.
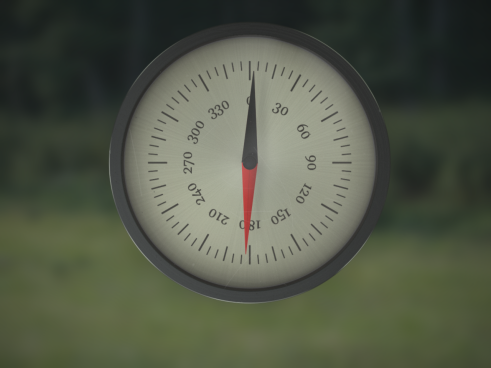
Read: 182.5,°
